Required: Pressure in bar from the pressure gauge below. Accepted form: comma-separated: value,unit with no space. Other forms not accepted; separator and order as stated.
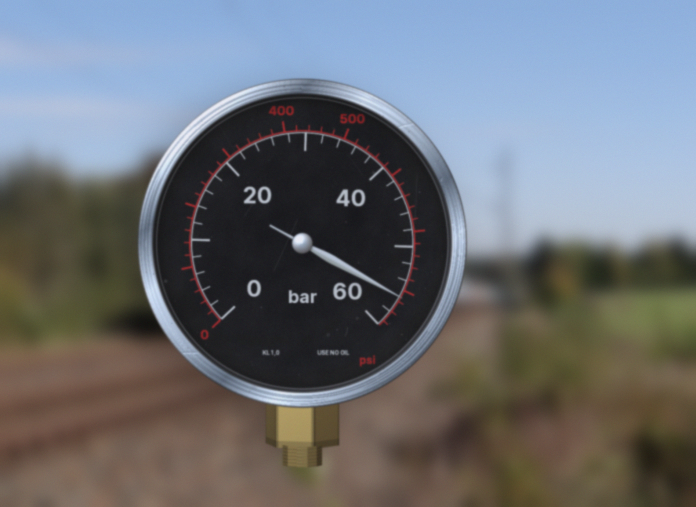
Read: 56,bar
